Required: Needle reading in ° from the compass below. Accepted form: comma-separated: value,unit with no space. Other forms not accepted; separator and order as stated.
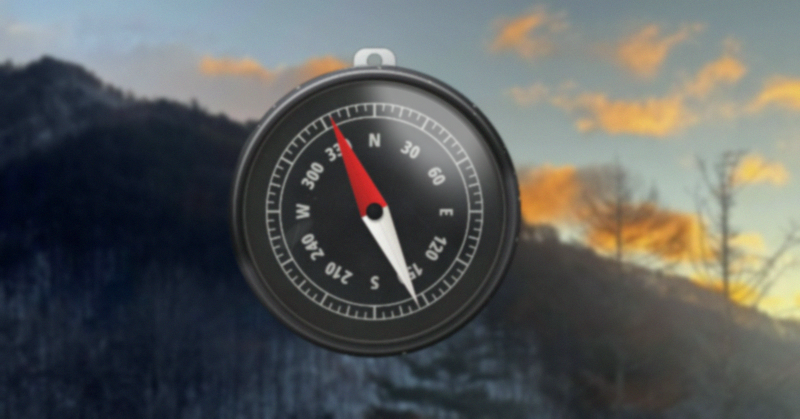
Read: 335,°
